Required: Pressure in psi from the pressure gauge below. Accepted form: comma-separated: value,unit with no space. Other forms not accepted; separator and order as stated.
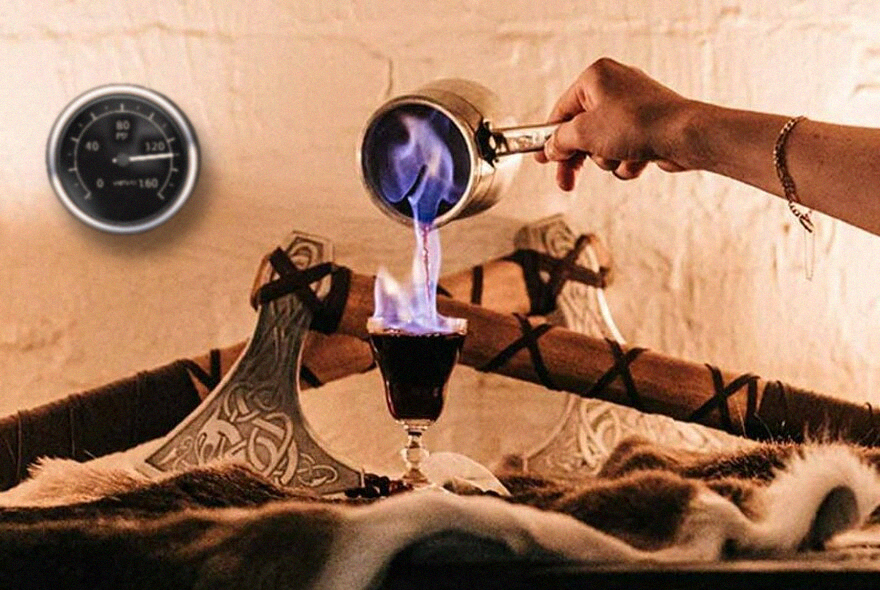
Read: 130,psi
